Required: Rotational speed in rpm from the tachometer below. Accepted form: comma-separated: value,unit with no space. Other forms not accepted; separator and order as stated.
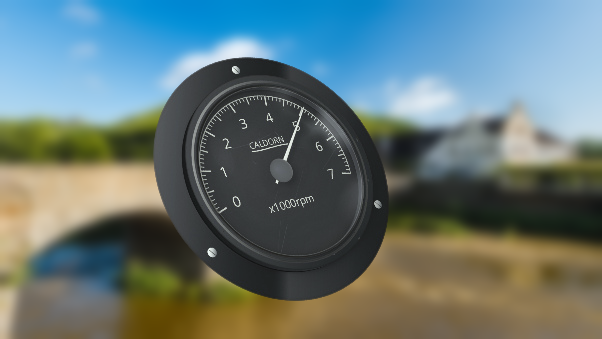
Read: 5000,rpm
